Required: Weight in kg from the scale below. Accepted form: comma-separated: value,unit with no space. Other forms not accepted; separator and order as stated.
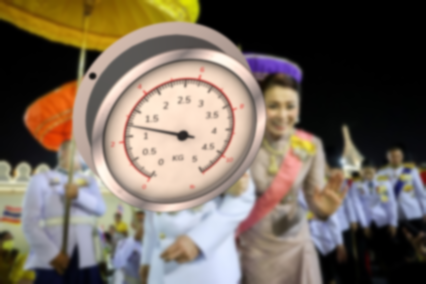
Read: 1.25,kg
